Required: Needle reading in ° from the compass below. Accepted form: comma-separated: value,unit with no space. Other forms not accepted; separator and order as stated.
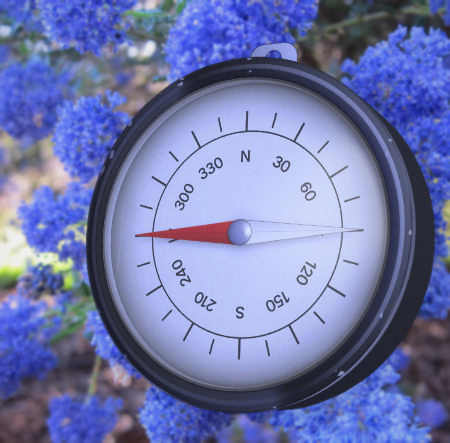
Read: 270,°
